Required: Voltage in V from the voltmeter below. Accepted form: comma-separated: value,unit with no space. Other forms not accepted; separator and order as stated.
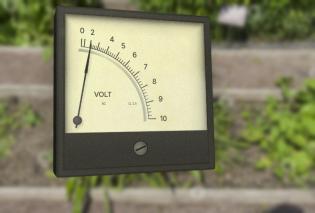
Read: 2,V
